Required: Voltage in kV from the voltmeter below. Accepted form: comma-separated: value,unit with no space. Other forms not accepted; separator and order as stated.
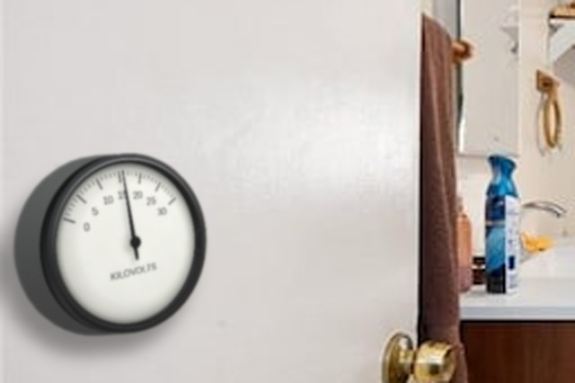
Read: 15,kV
